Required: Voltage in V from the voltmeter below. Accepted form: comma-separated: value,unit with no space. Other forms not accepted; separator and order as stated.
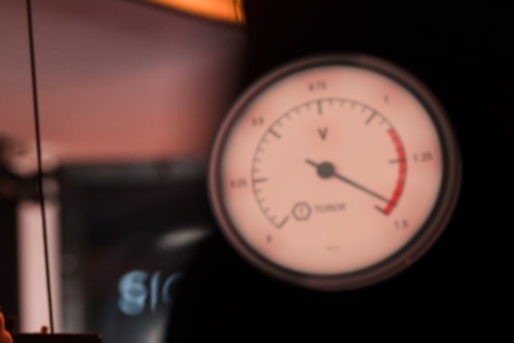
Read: 1.45,V
